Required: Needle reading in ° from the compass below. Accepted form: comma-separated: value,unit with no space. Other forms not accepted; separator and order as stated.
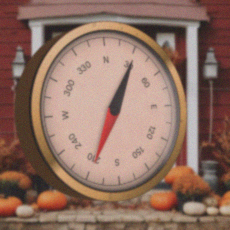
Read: 210,°
